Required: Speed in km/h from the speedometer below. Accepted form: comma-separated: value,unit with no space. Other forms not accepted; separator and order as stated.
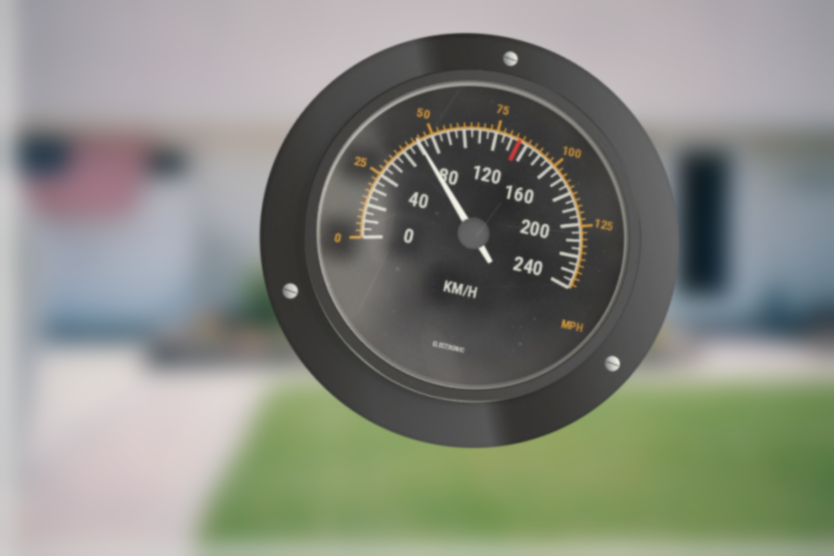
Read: 70,km/h
